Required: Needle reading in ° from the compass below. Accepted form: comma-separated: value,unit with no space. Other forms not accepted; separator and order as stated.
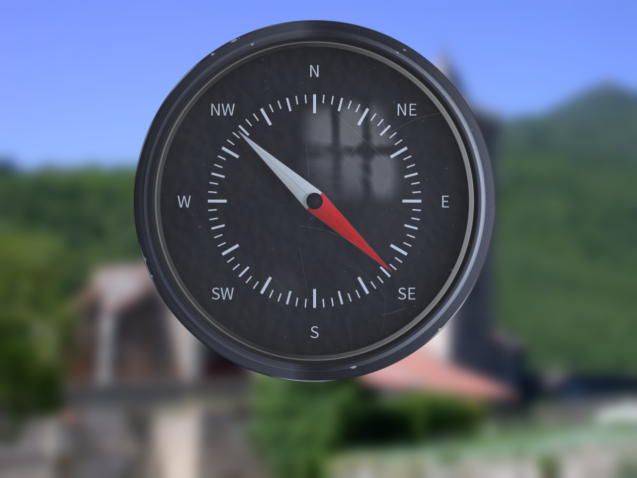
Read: 132.5,°
